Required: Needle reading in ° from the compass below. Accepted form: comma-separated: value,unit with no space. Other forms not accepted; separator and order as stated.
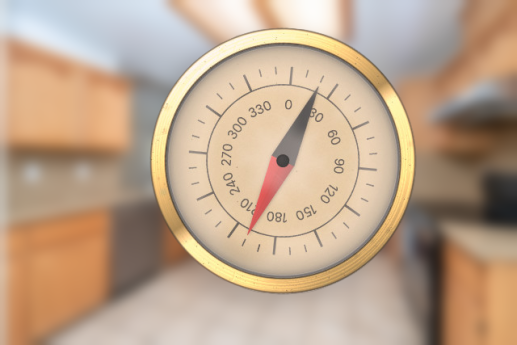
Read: 200,°
